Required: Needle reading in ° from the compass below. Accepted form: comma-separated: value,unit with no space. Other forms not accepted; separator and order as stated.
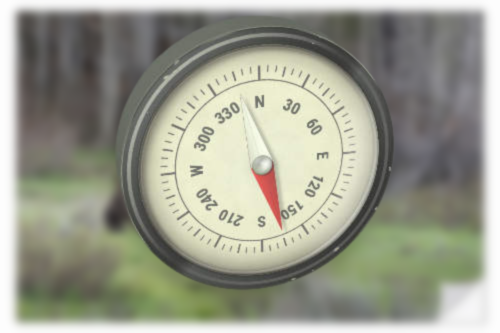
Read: 165,°
